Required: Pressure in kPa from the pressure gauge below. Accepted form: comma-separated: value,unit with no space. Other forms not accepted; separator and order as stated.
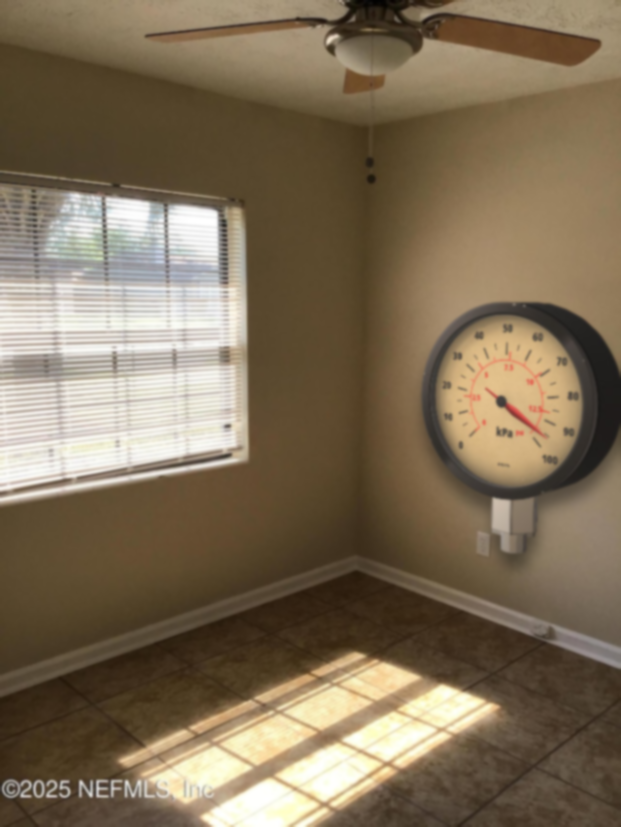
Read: 95,kPa
